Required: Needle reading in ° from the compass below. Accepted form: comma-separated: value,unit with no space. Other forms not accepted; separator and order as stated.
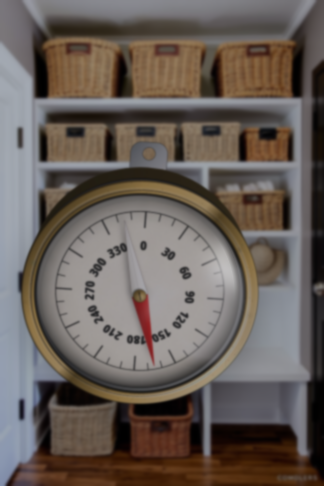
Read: 165,°
